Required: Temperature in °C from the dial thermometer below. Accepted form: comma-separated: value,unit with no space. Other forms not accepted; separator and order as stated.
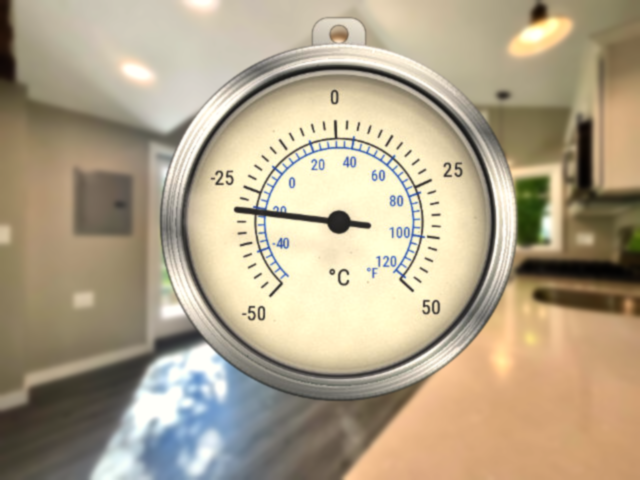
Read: -30,°C
